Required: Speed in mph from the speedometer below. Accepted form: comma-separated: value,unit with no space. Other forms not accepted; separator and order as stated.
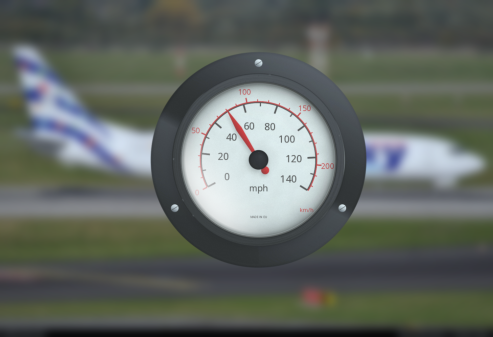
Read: 50,mph
